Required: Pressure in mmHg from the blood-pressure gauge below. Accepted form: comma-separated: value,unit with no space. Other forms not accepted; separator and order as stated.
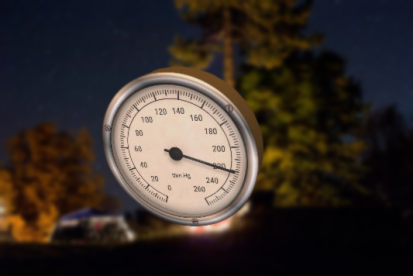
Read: 220,mmHg
